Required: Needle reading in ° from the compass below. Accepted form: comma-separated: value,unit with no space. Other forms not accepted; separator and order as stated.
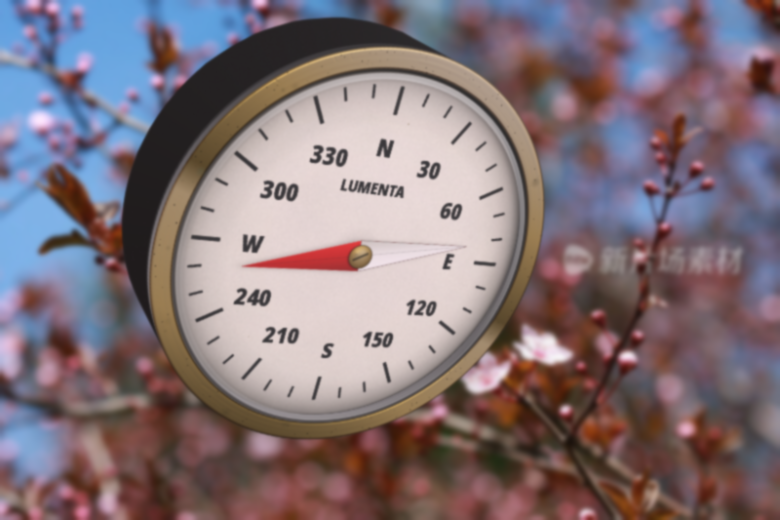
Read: 260,°
